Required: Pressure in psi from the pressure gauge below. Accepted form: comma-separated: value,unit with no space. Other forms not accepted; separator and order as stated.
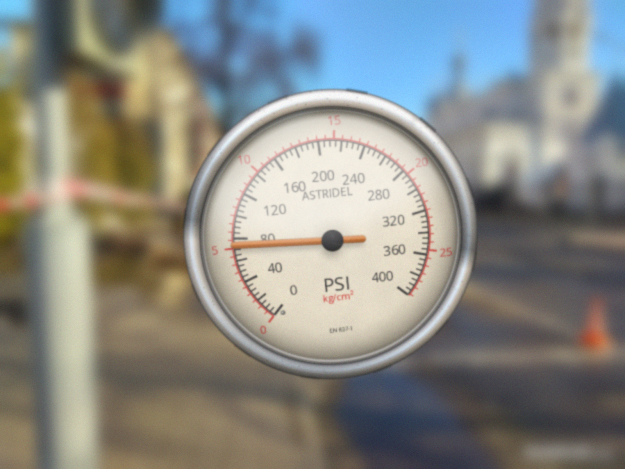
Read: 75,psi
